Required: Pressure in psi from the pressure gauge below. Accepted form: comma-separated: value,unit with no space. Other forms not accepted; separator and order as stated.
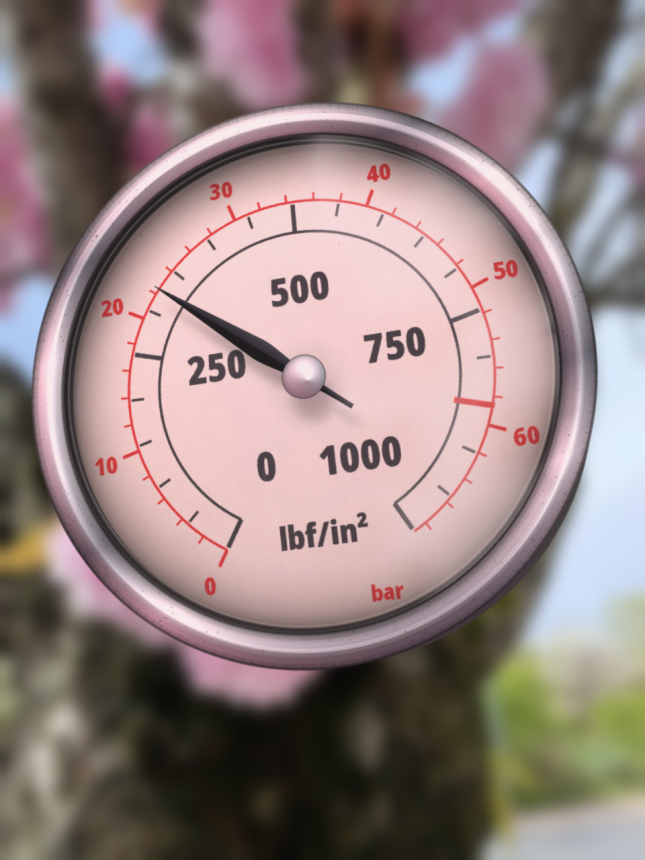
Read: 325,psi
